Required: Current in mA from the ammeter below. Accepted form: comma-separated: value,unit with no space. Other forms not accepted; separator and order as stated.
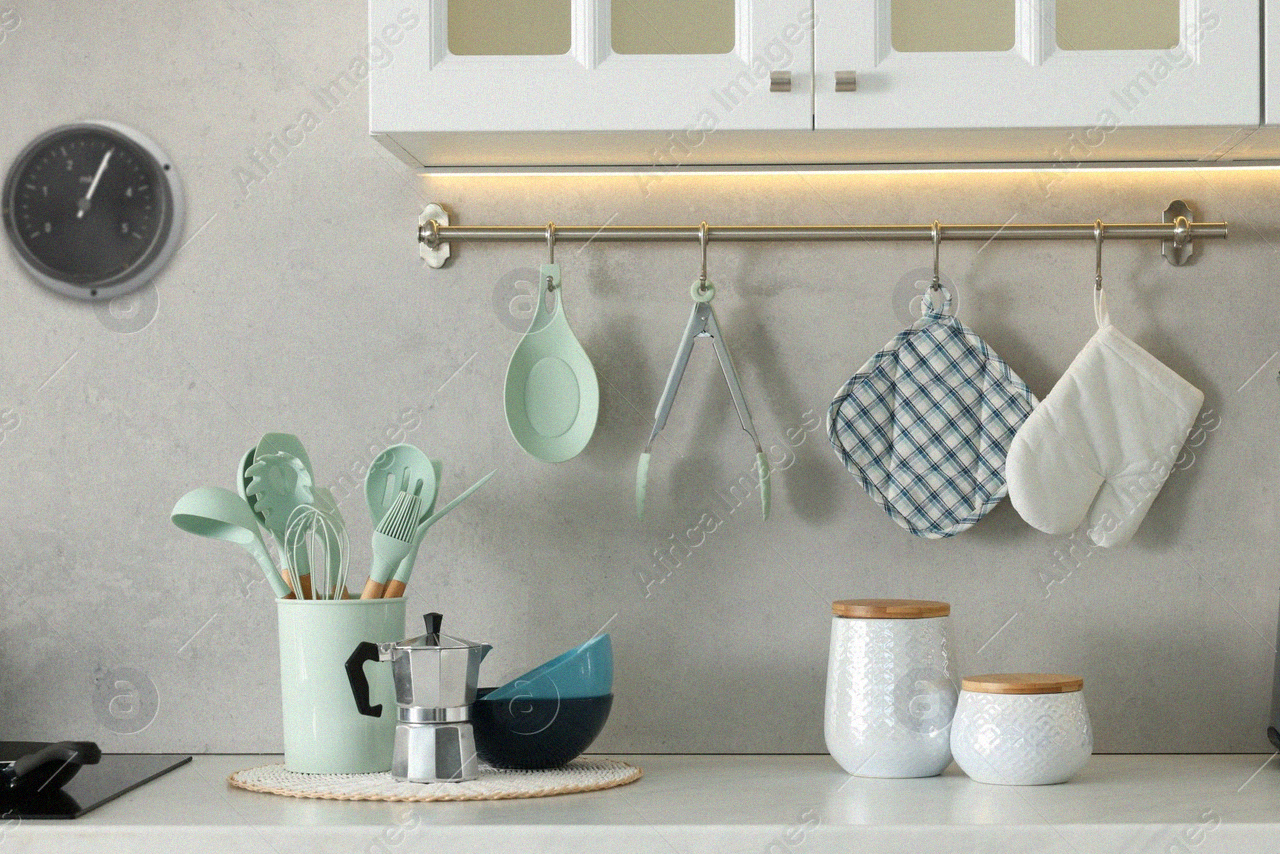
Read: 3,mA
